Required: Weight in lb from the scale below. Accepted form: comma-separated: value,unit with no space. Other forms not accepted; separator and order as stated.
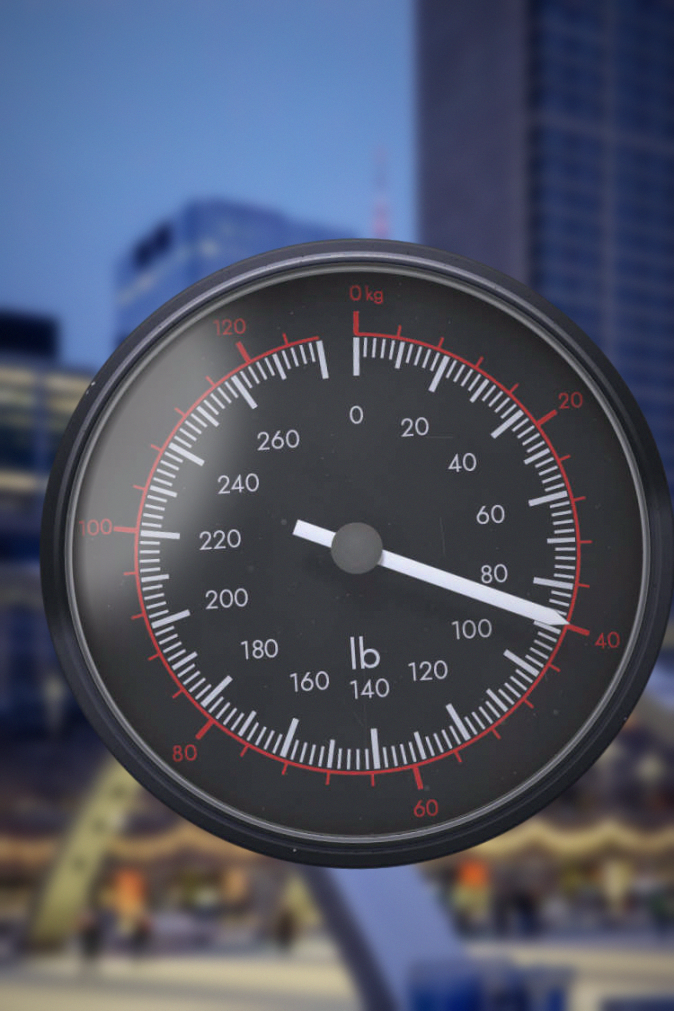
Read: 88,lb
